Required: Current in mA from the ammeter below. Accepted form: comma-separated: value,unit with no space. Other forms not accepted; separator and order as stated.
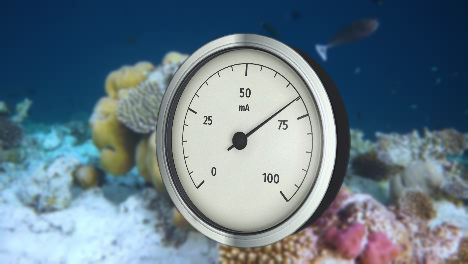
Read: 70,mA
